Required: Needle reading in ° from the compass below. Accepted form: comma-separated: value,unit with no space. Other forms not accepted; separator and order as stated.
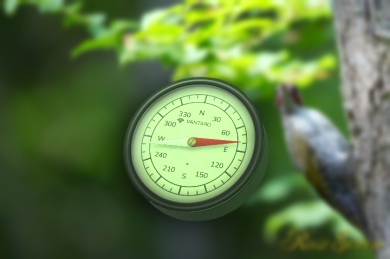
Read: 80,°
